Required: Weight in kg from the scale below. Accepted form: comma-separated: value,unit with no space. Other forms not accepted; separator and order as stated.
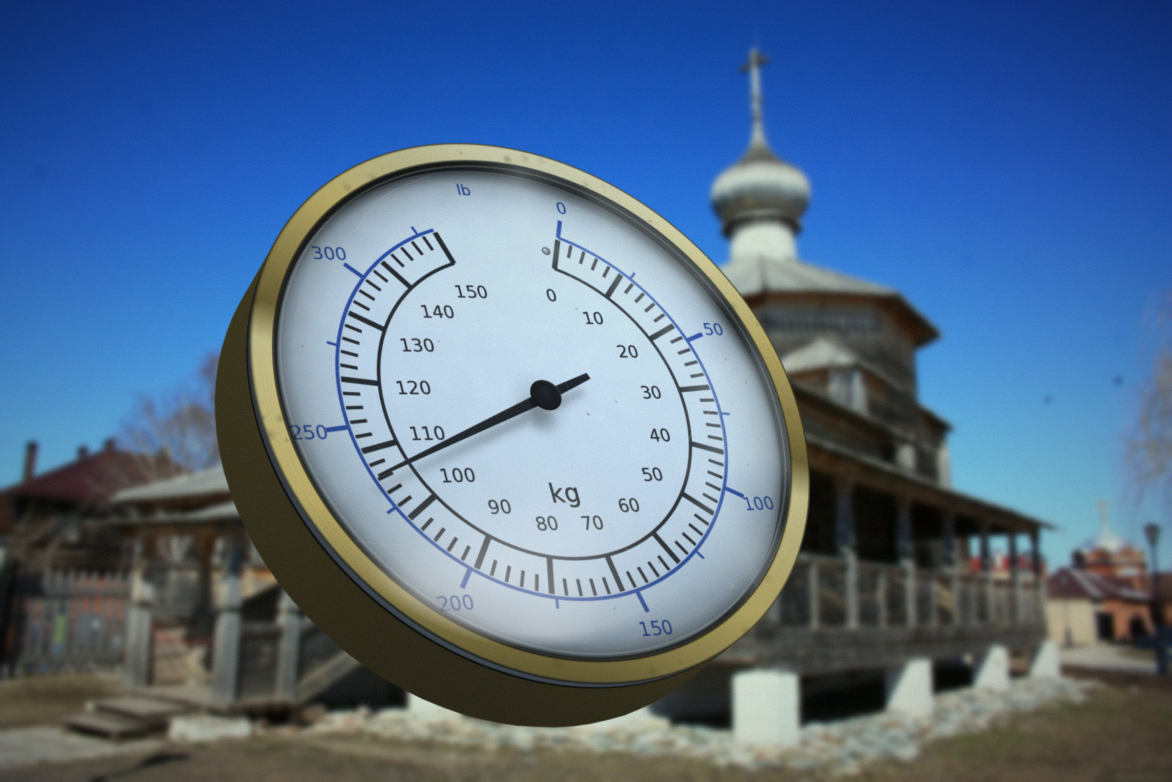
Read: 106,kg
